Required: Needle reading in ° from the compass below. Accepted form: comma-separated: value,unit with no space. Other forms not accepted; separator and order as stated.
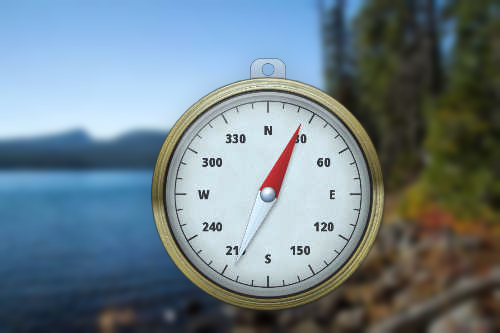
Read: 25,°
